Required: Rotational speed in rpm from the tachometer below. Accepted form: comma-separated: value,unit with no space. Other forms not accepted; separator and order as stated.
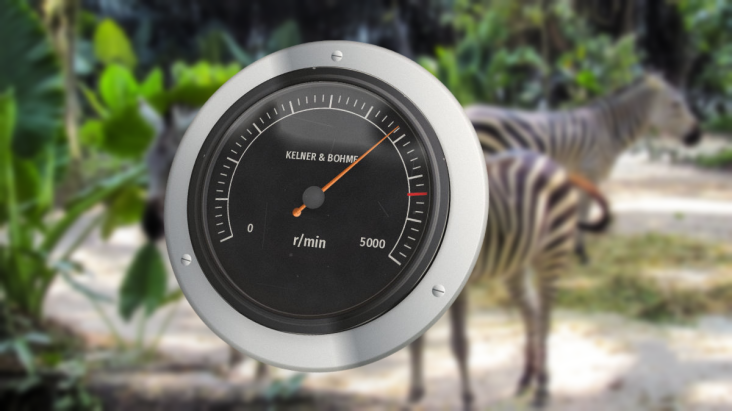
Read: 3400,rpm
